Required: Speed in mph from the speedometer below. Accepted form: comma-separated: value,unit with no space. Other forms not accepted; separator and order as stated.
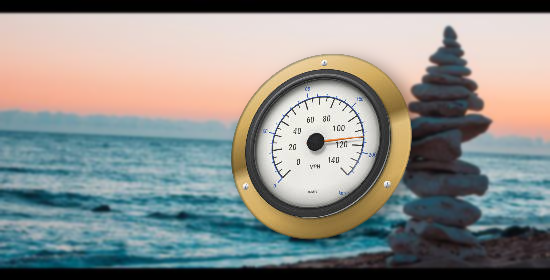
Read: 115,mph
